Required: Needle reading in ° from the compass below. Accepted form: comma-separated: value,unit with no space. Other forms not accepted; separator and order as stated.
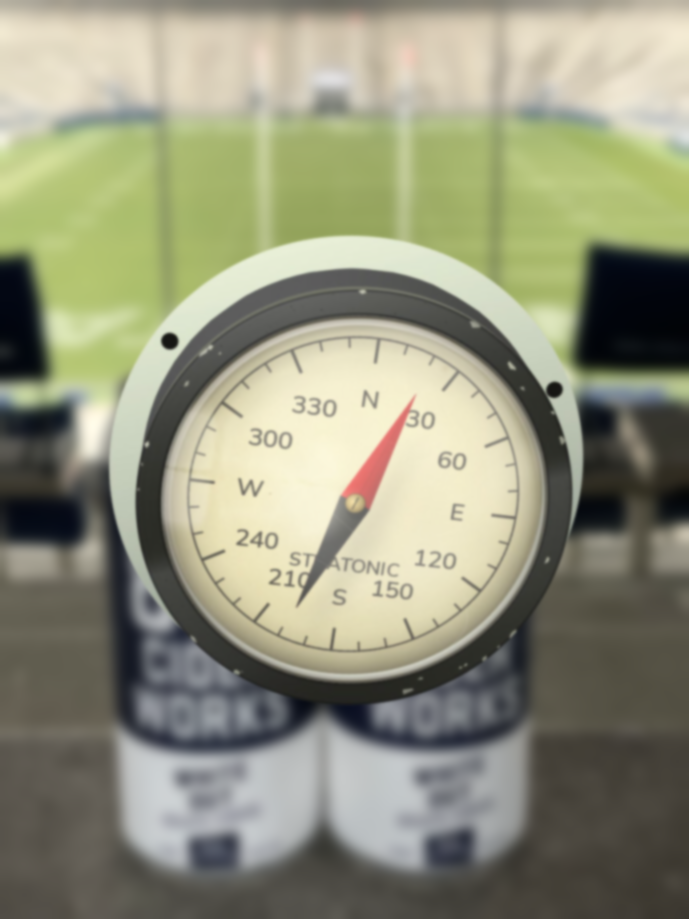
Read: 20,°
